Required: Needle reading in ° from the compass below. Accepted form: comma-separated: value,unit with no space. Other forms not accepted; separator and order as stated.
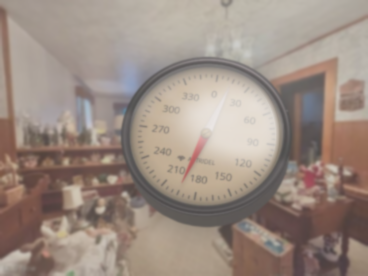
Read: 195,°
